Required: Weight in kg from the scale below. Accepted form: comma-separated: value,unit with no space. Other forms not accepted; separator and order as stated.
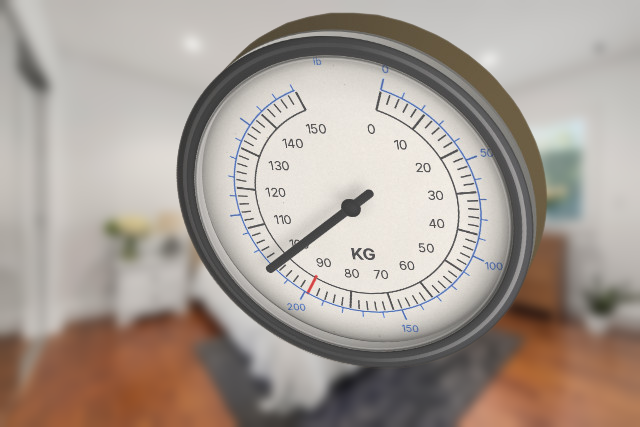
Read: 100,kg
